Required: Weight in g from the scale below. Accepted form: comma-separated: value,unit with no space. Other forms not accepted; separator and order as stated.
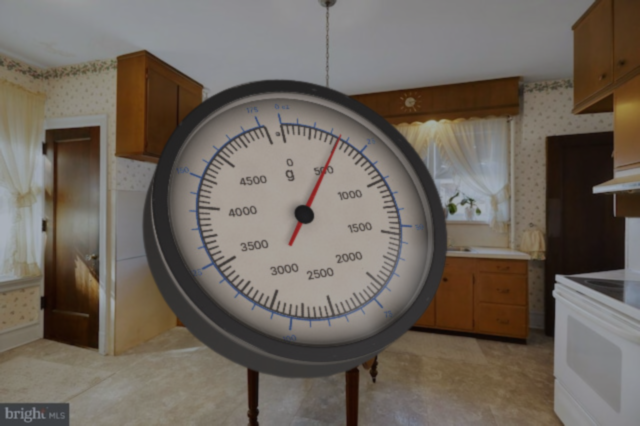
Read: 500,g
